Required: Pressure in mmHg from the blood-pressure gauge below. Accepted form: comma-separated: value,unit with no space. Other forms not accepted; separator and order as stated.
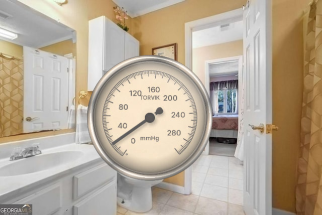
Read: 20,mmHg
